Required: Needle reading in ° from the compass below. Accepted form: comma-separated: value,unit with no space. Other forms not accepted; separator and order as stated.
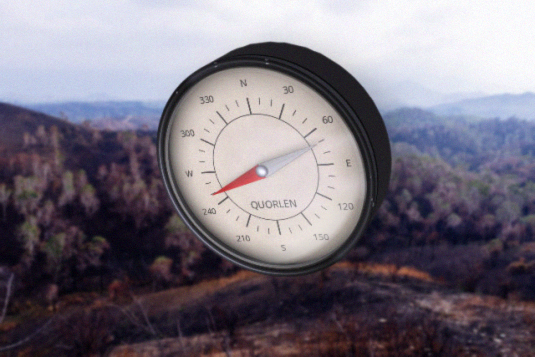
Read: 250,°
